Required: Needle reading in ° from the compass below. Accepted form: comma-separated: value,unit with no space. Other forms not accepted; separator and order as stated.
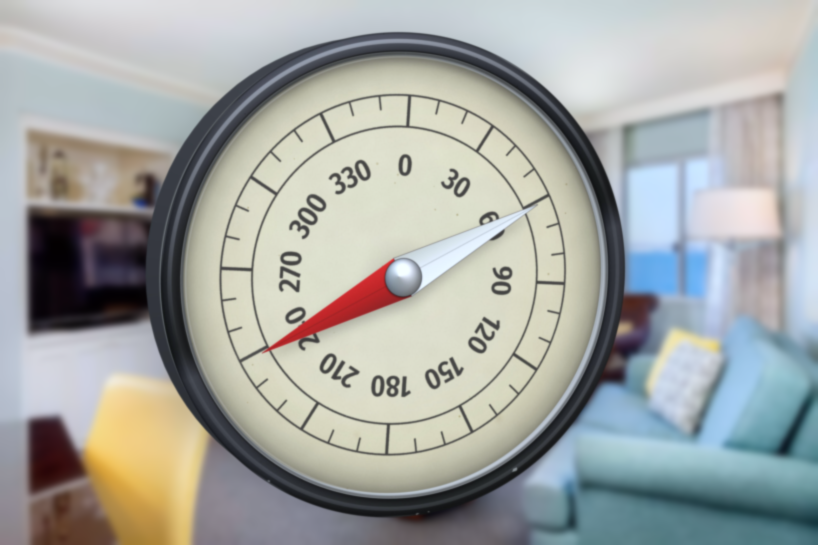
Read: 240,°
